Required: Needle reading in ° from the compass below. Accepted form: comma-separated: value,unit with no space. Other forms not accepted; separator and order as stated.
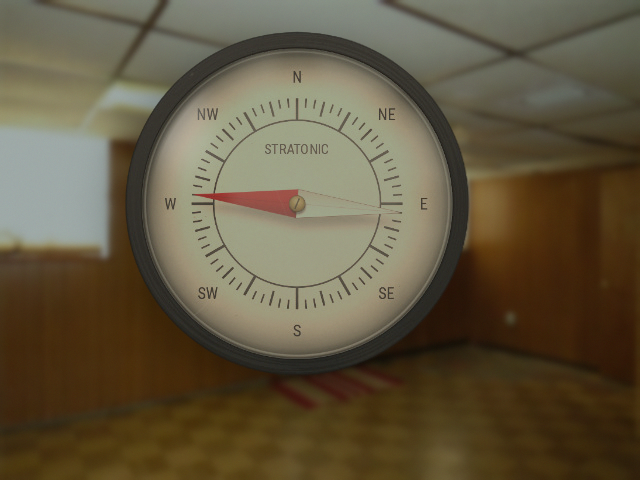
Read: 275,°
